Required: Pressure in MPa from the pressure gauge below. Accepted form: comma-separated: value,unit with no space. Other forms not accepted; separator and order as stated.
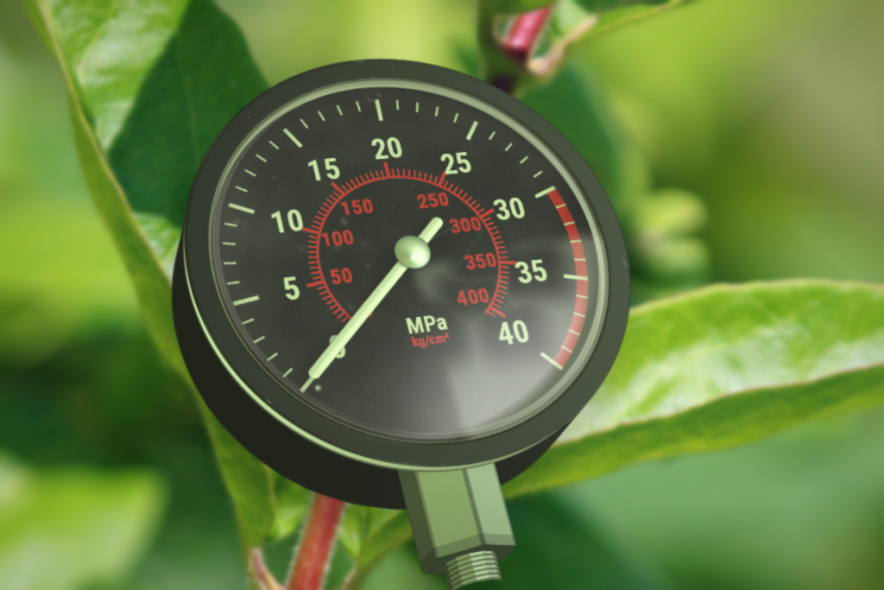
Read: 0,MPa
